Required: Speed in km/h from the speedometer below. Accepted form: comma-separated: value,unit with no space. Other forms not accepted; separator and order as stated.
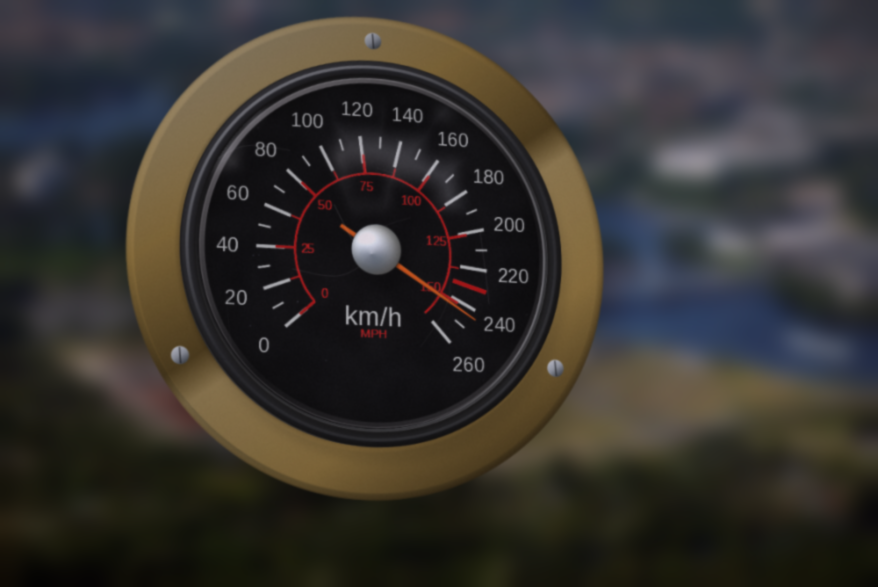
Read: 245,km/h
